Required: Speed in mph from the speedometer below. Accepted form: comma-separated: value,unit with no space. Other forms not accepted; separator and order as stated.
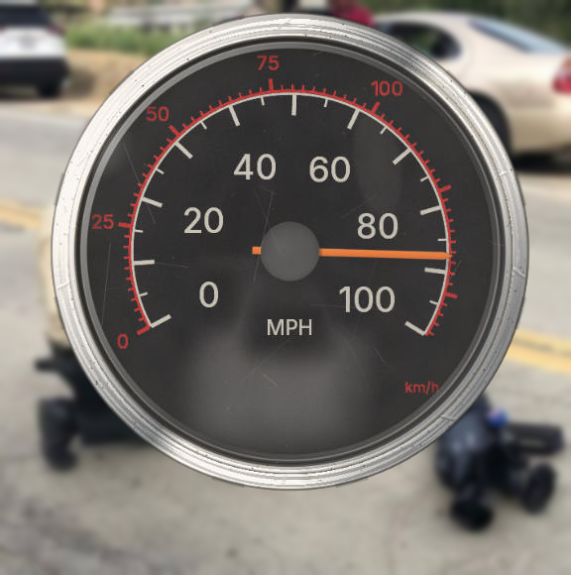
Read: 87.5,mph
